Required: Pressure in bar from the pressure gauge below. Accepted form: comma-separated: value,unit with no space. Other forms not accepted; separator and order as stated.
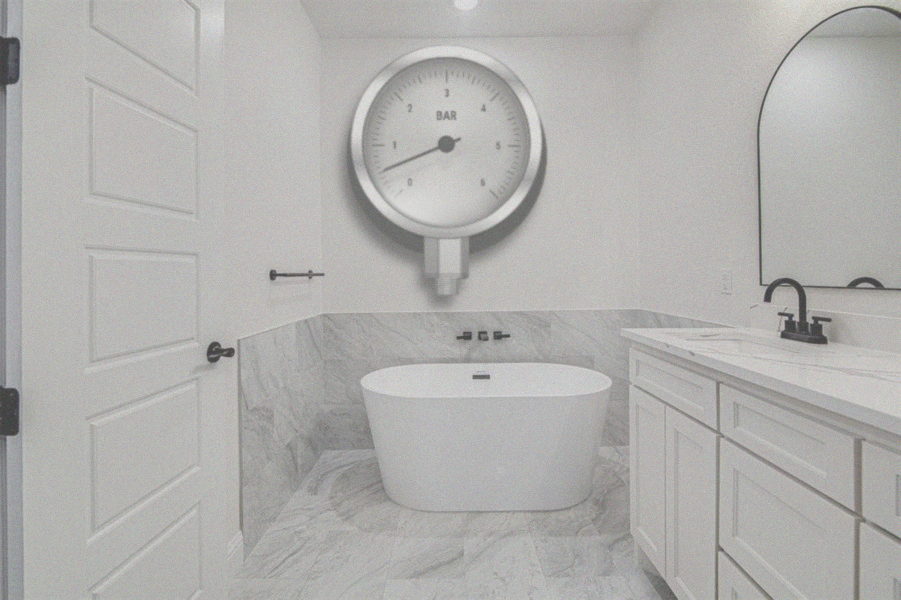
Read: 0.5,bar
